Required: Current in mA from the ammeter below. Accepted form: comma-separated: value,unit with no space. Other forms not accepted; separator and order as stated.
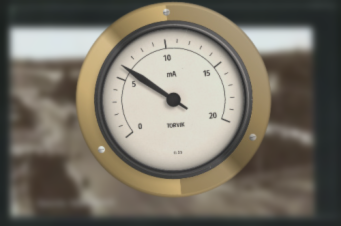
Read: 6,mA
